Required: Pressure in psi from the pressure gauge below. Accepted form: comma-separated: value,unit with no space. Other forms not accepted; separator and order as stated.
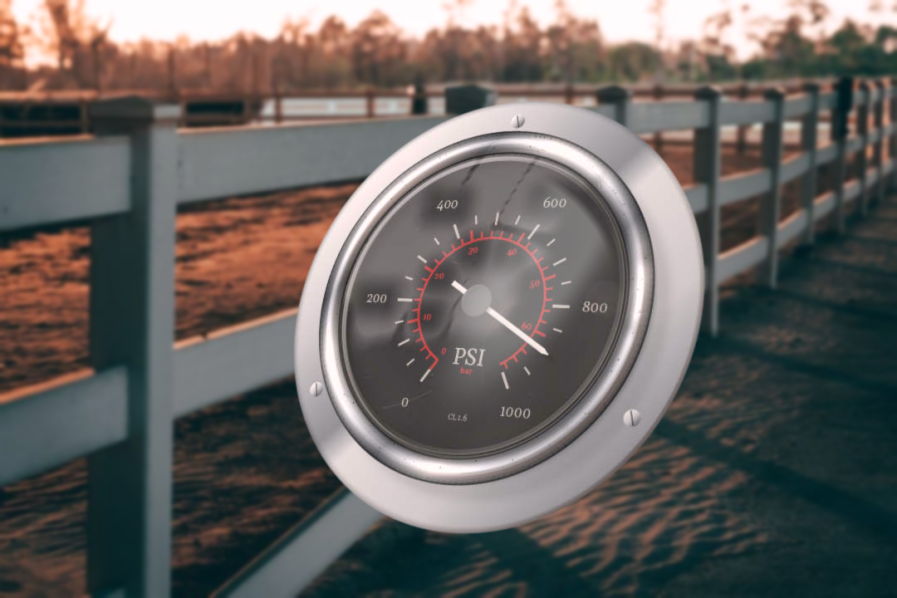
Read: 900,psi
